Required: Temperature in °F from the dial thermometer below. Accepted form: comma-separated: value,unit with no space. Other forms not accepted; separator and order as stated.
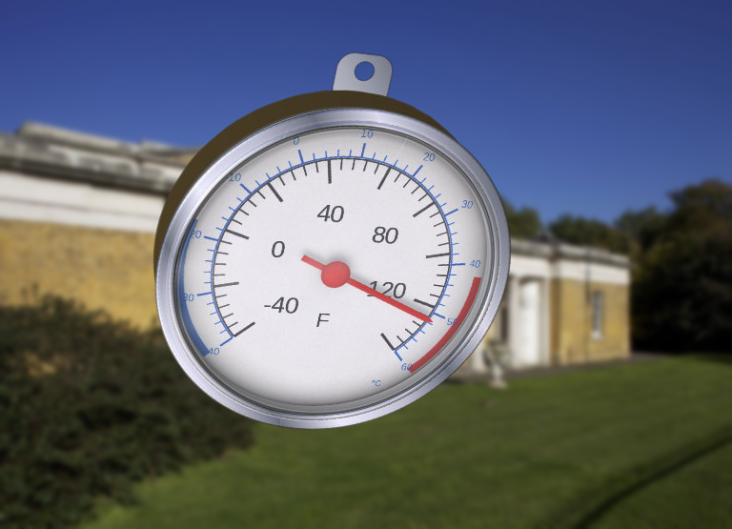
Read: 124,°F
